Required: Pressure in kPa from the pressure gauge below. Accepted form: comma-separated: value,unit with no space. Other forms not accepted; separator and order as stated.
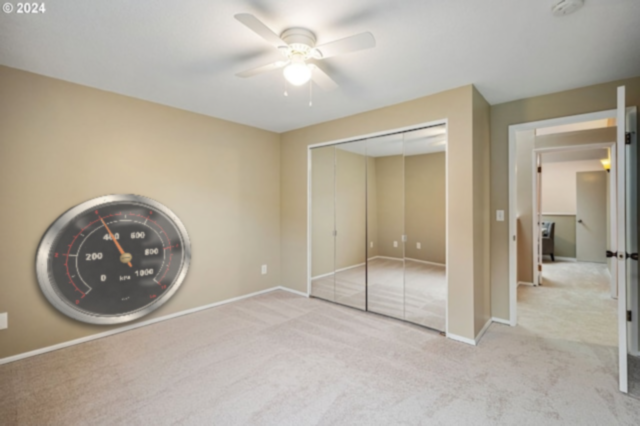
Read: 400,kPa
